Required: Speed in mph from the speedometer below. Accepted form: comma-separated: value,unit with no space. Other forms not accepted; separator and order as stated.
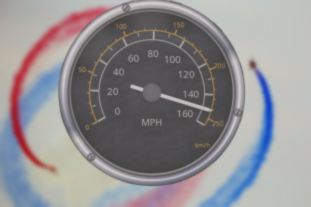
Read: 150,mph
